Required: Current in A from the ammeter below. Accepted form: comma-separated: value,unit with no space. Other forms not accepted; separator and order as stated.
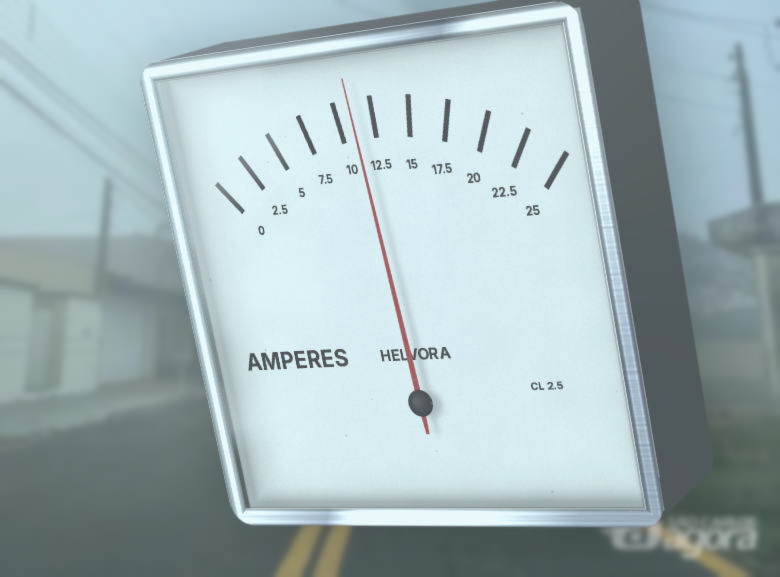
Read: 11.25,A
